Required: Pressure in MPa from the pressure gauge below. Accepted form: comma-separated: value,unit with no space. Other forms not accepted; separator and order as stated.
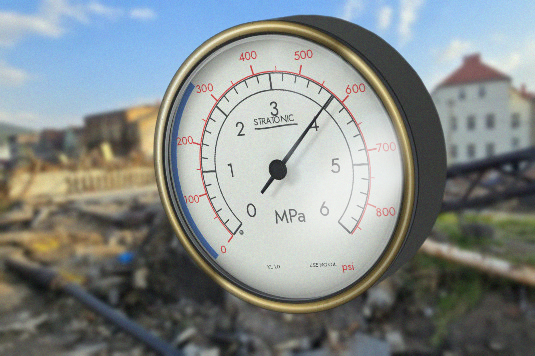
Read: 4,MPa
